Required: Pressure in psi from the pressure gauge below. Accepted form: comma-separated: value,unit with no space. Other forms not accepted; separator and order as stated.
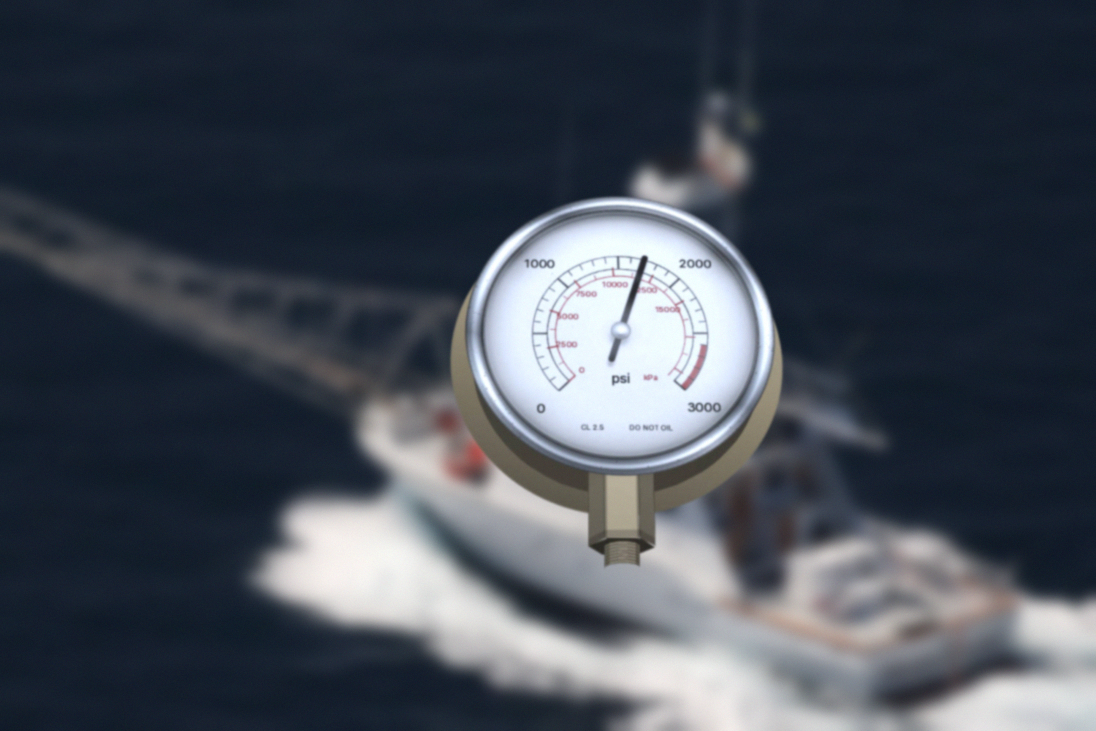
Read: 1700,psi
